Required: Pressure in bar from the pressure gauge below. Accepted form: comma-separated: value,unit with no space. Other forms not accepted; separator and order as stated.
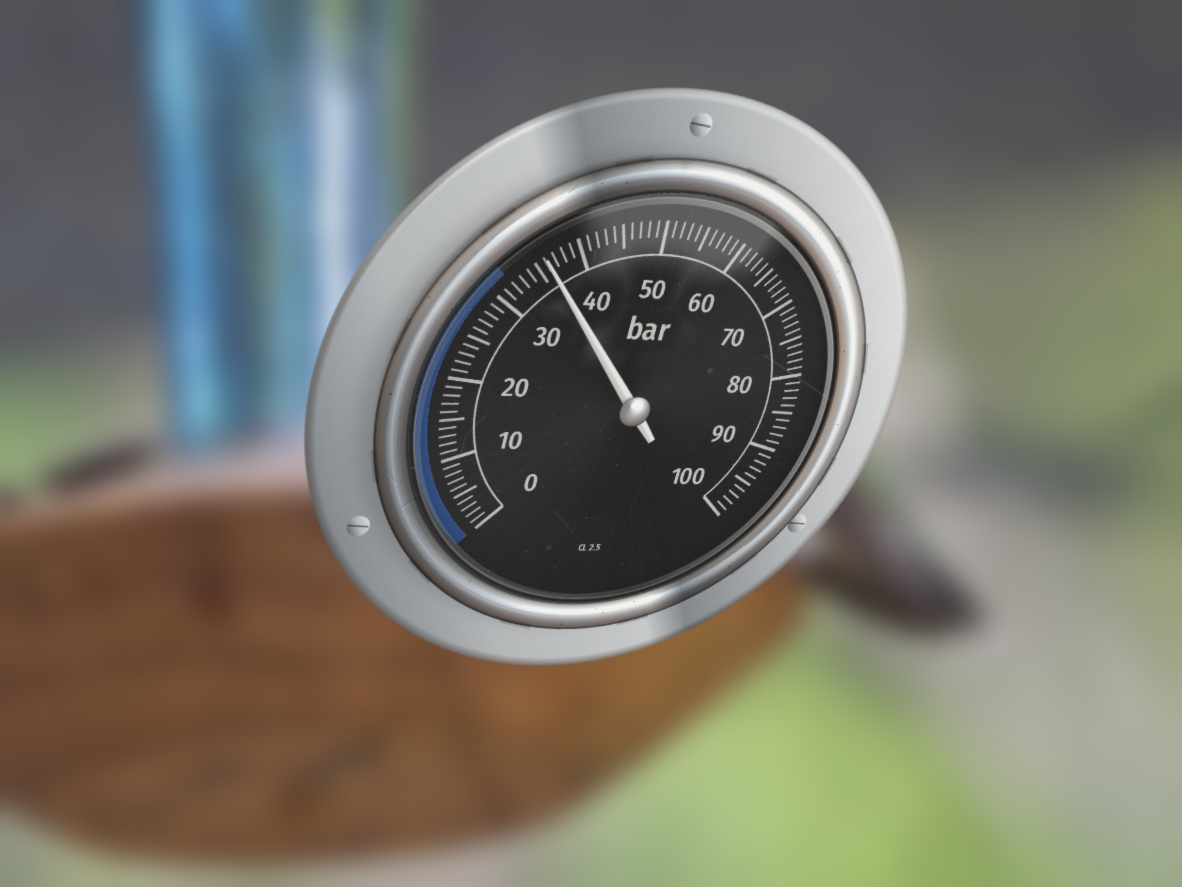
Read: 36,bar
